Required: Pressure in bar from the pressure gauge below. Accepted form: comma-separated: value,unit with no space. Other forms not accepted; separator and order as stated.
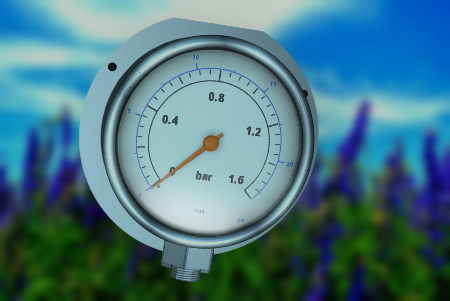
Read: 0,bar
